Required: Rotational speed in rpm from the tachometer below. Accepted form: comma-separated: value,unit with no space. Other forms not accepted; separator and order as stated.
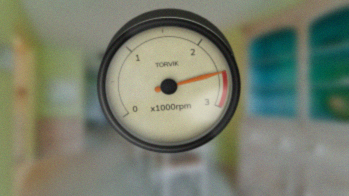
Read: 2500,rpm
